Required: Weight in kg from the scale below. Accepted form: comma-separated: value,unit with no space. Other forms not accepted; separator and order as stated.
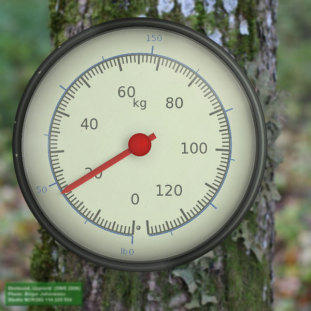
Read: 20,kg
